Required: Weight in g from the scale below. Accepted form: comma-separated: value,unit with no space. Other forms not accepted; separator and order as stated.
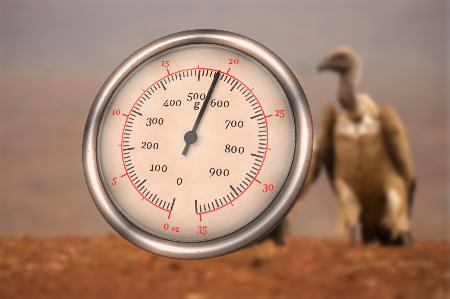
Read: 550,g
